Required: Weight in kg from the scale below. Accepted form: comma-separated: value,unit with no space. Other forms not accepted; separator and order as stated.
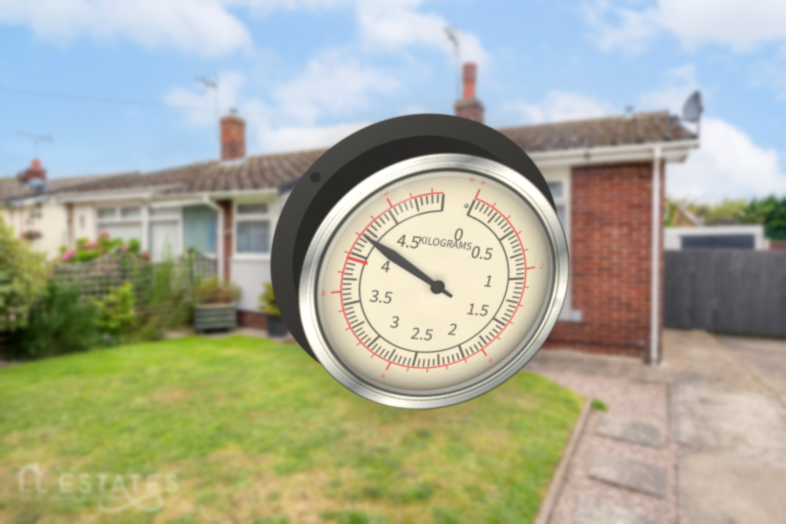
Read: 4.2,kg
